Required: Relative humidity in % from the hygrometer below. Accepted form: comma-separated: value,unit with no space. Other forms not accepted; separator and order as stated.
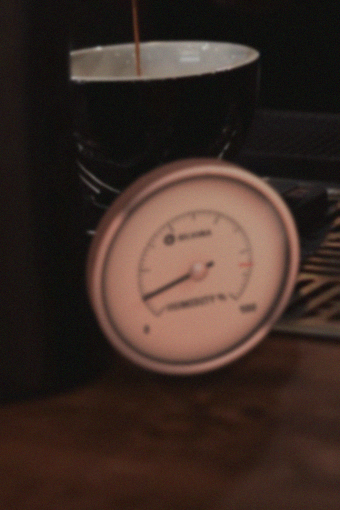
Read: 10,%
